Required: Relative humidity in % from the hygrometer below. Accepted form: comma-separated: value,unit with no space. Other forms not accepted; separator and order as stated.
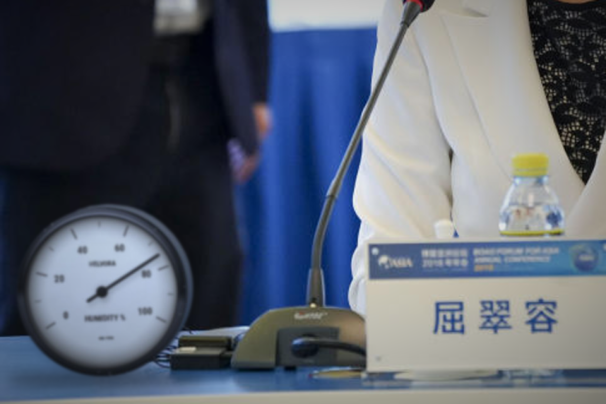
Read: 75,%
